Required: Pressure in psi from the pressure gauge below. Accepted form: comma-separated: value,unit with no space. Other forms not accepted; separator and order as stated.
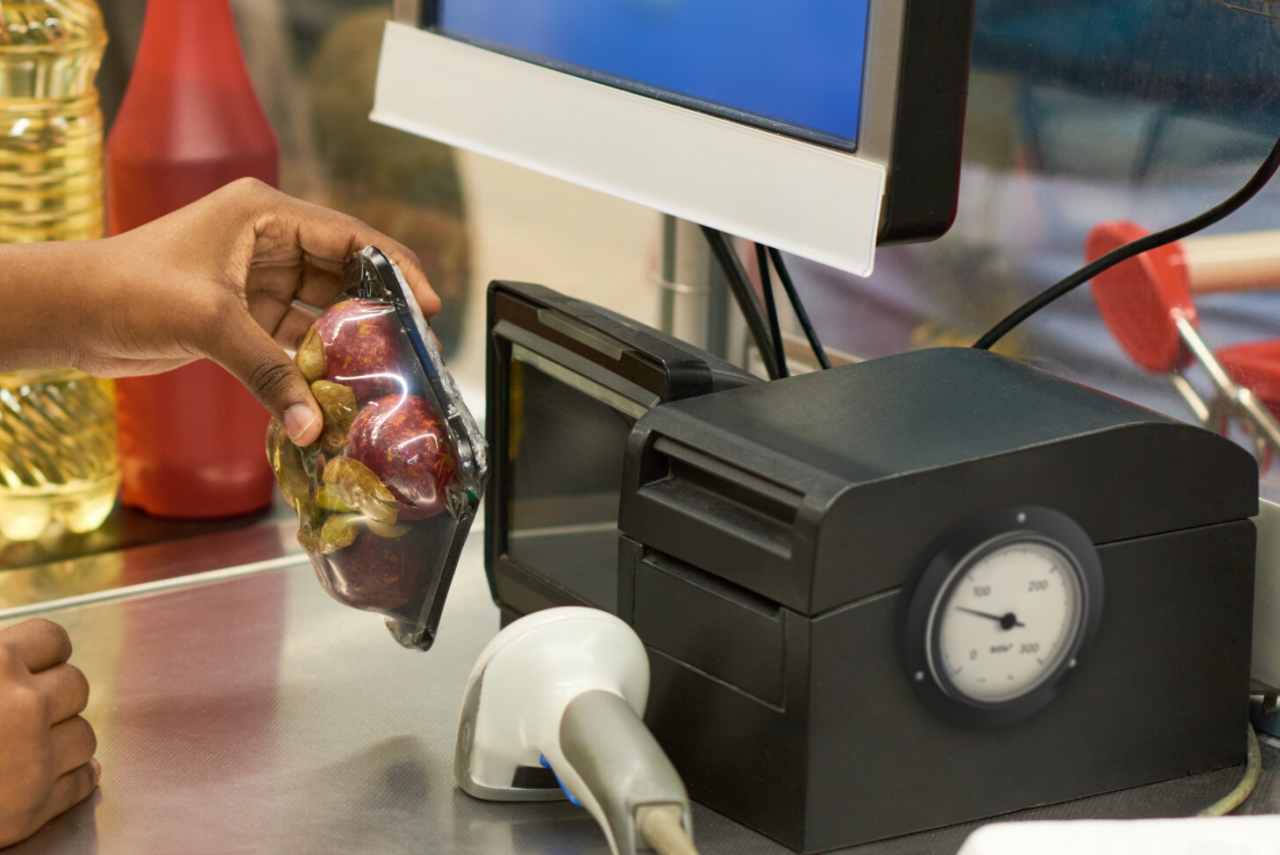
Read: 70,psi
